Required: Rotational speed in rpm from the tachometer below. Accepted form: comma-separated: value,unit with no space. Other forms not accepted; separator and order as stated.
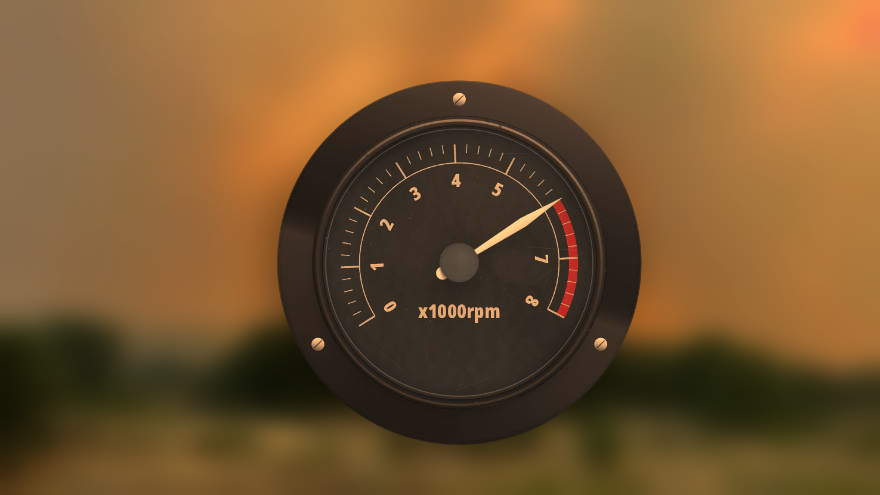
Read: 6000,rpm
